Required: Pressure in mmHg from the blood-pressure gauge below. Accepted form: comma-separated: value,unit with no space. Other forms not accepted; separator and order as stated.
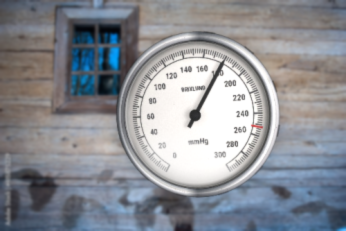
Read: 180,mmHg
